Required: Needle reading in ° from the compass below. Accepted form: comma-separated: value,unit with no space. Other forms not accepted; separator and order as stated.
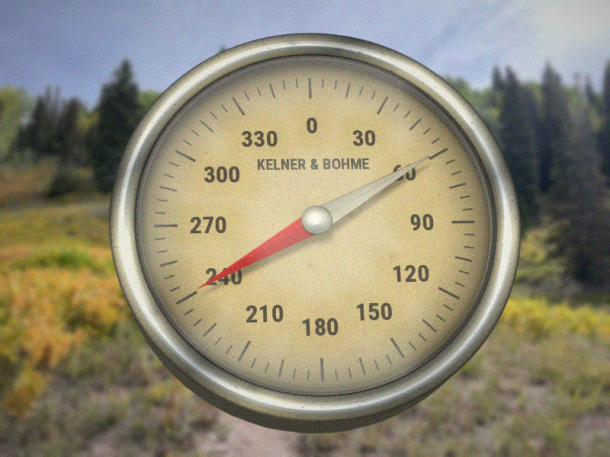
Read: 240,°
